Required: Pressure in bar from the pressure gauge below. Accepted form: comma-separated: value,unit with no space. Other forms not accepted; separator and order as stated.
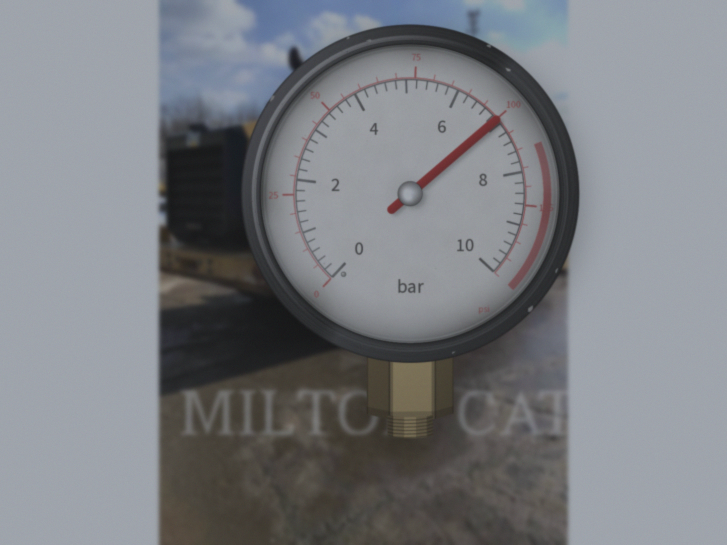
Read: 6.9,bar
